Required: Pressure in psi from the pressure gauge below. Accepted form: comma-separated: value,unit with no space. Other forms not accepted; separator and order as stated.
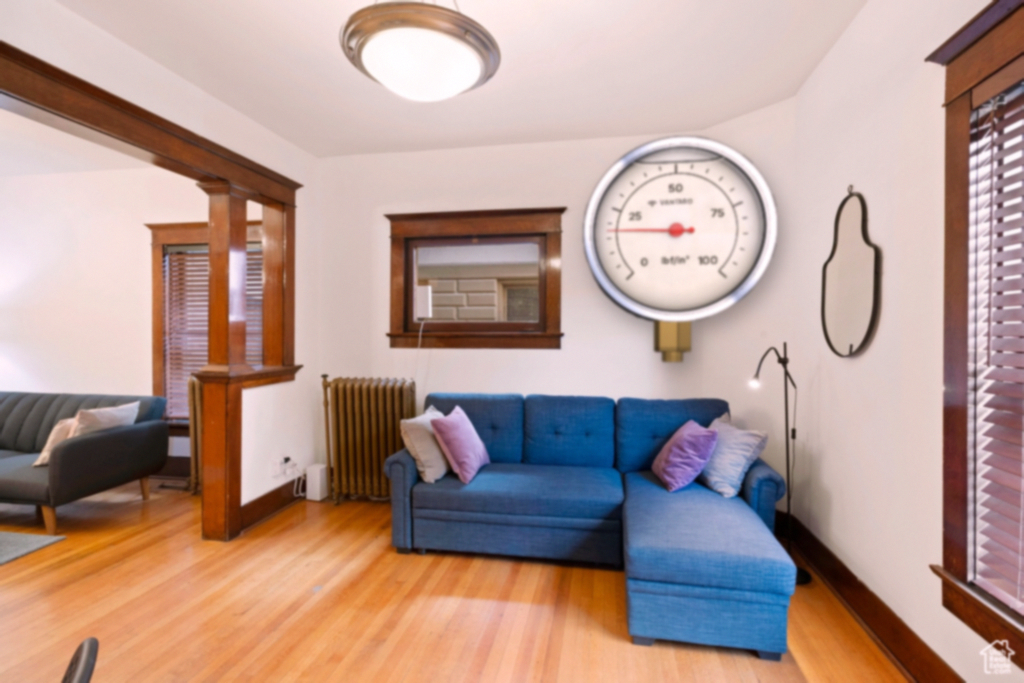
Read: 17.5,psi
